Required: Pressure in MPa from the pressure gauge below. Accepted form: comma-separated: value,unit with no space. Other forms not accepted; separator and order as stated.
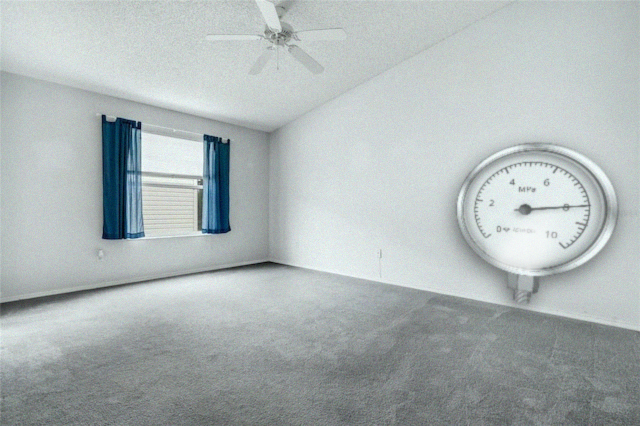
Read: 8,MPa
